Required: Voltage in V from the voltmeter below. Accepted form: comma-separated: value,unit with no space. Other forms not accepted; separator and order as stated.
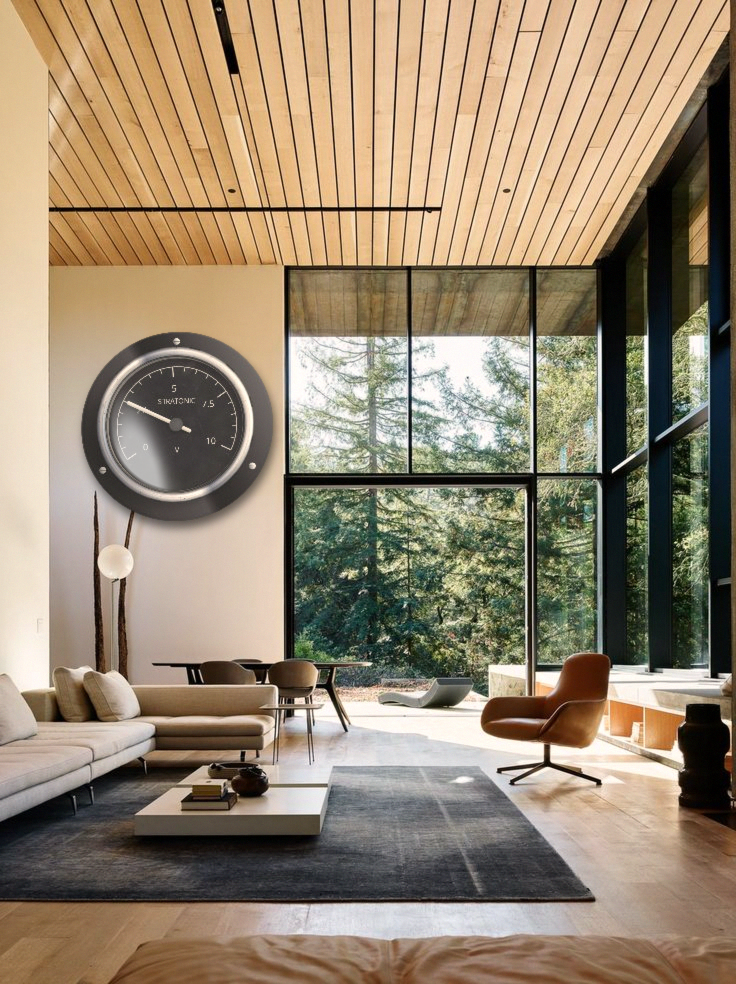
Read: 2.5,V
